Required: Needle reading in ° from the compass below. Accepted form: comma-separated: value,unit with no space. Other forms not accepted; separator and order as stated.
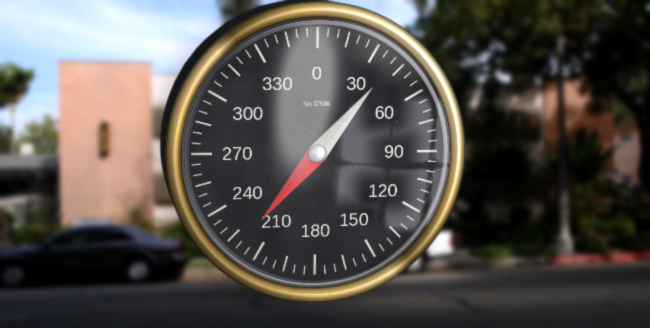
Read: 220,°
